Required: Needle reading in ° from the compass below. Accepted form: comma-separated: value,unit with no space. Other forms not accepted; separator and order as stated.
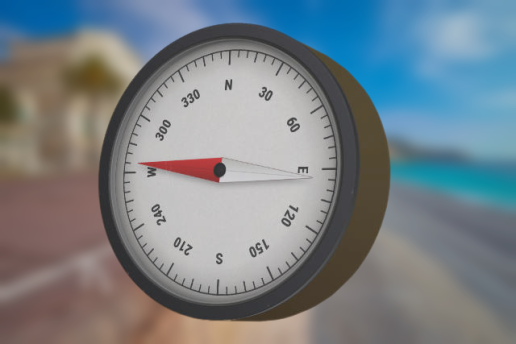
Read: 275,°
